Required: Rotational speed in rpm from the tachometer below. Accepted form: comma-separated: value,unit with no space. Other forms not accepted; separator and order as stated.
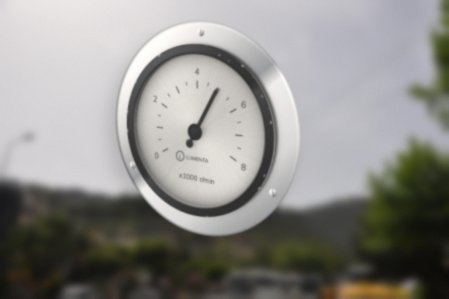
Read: 5000,rpm
